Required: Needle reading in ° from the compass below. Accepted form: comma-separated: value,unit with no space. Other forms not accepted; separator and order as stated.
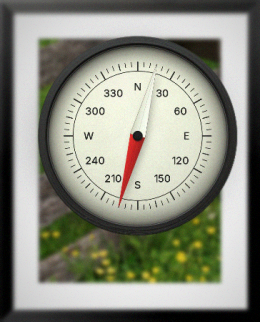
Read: 195,°
